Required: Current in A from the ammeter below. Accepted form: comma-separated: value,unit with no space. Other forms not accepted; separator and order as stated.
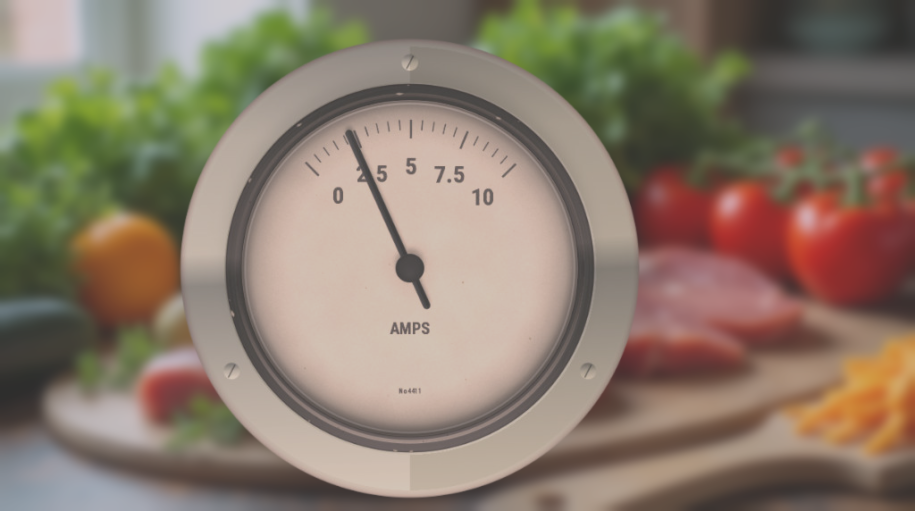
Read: 2.25,A
